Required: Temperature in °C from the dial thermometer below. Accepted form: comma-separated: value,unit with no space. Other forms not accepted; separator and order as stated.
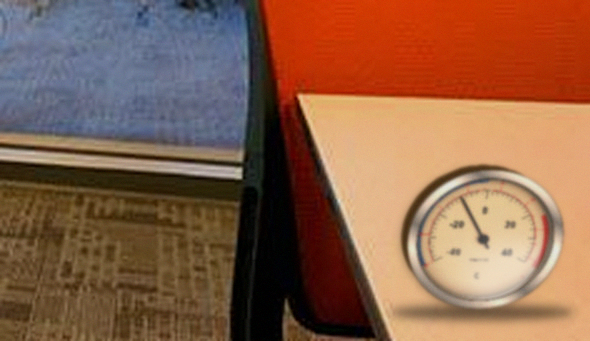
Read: -10,°C
